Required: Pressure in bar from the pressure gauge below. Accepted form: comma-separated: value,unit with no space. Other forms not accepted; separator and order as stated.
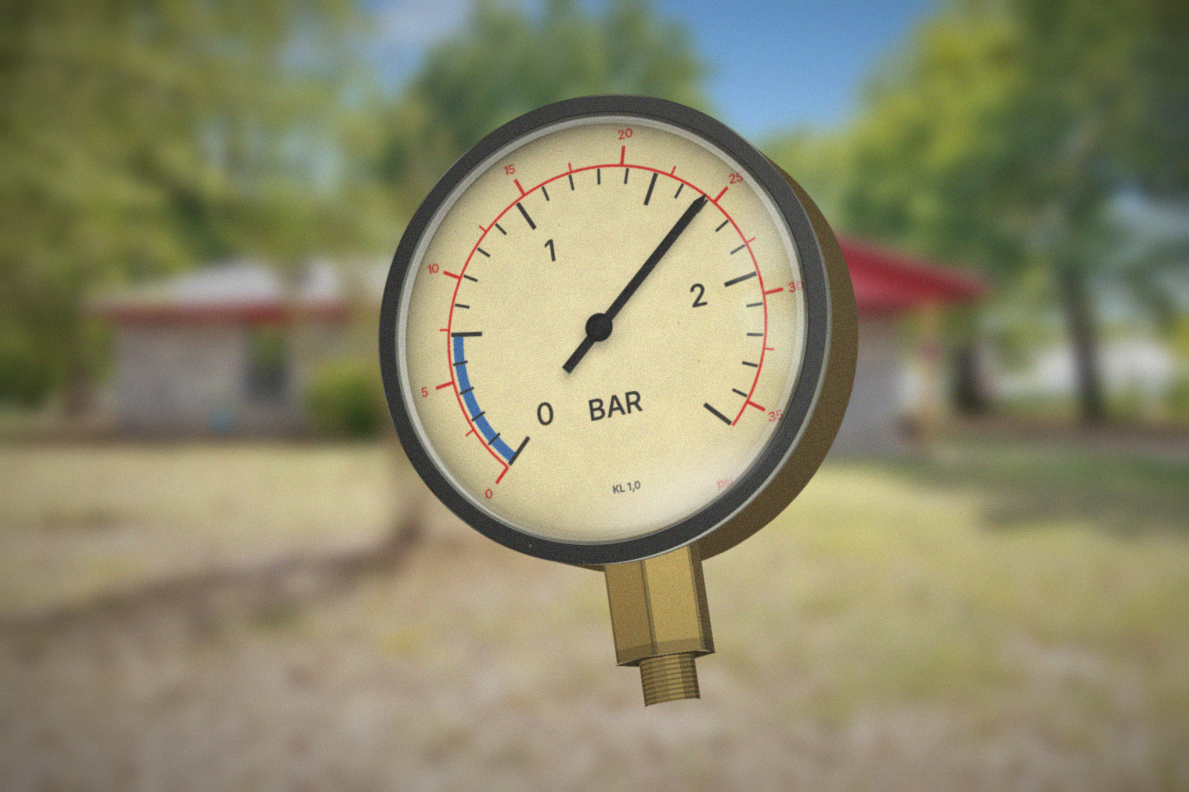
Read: 1.7,bar
